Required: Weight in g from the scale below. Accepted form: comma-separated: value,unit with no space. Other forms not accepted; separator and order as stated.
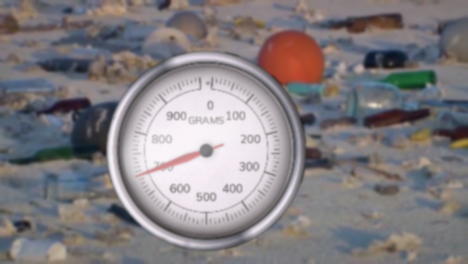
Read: 700,g
